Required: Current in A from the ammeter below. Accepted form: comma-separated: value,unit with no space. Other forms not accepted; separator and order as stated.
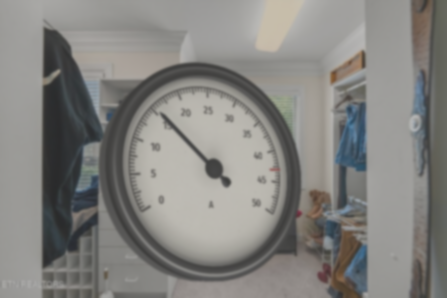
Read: 15,A
